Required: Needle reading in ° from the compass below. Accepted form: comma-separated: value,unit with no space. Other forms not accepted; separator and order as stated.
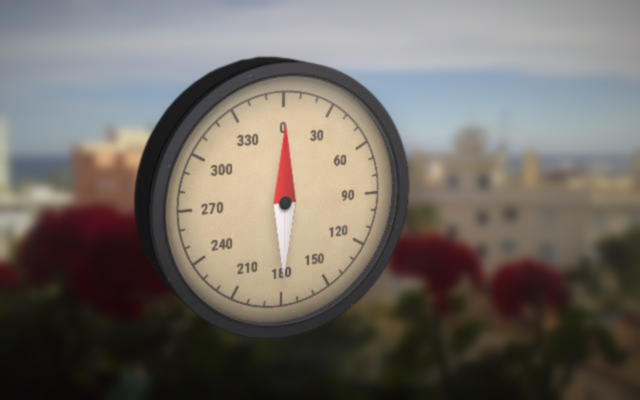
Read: 0,°
